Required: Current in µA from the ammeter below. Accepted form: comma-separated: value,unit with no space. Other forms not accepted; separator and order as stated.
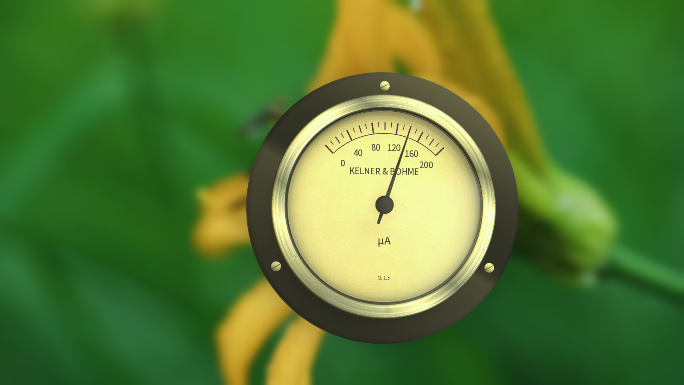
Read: 140,µA
